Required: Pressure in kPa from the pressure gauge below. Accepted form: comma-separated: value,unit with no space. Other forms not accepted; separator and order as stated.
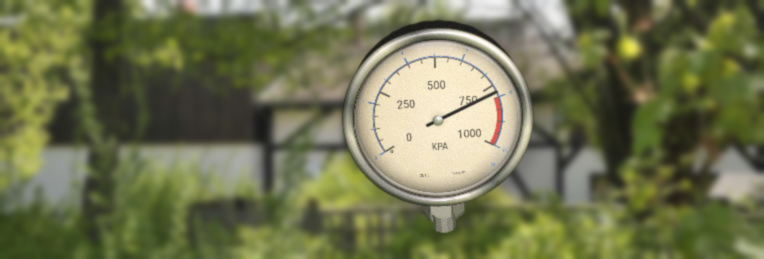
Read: 775,kPa
